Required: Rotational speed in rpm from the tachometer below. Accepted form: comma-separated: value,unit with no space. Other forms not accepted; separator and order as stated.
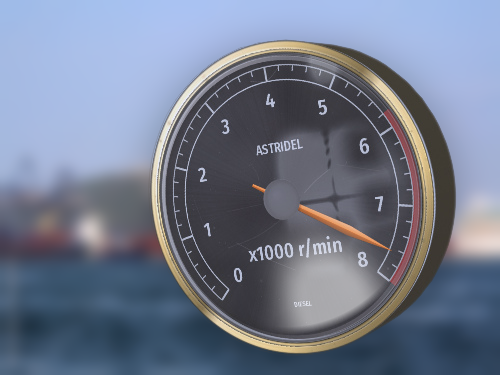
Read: 7600,rpm
